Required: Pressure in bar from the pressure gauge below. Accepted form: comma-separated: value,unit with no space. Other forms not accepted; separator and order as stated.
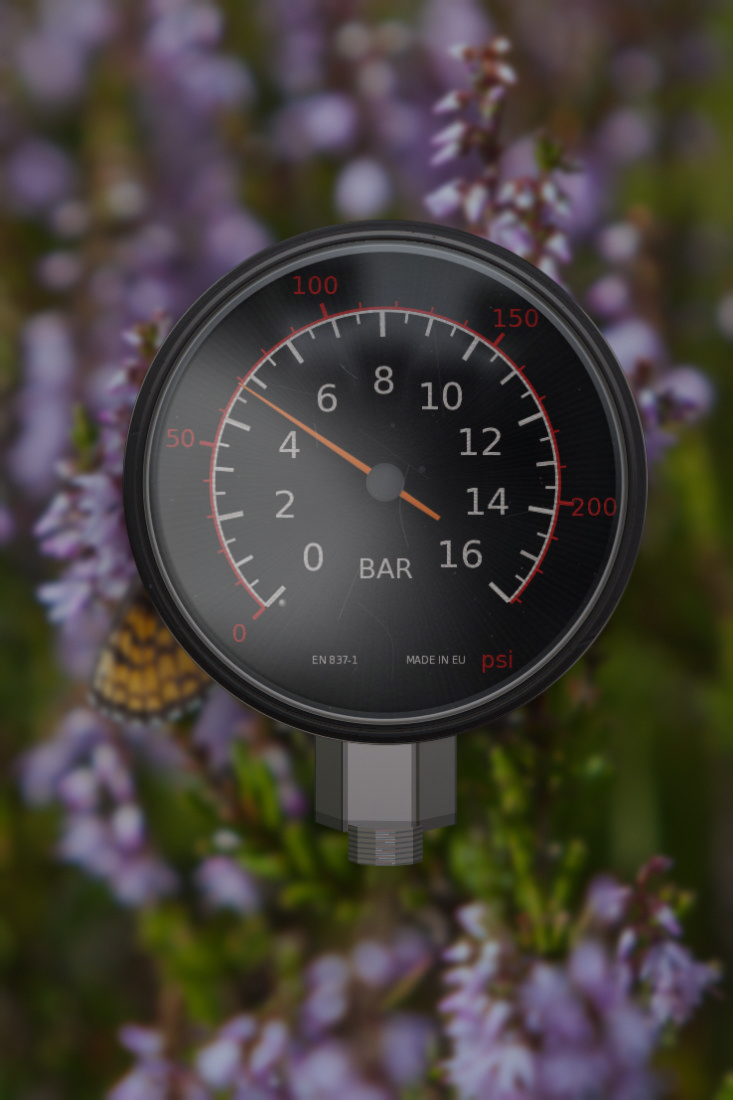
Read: 4.75,bar
